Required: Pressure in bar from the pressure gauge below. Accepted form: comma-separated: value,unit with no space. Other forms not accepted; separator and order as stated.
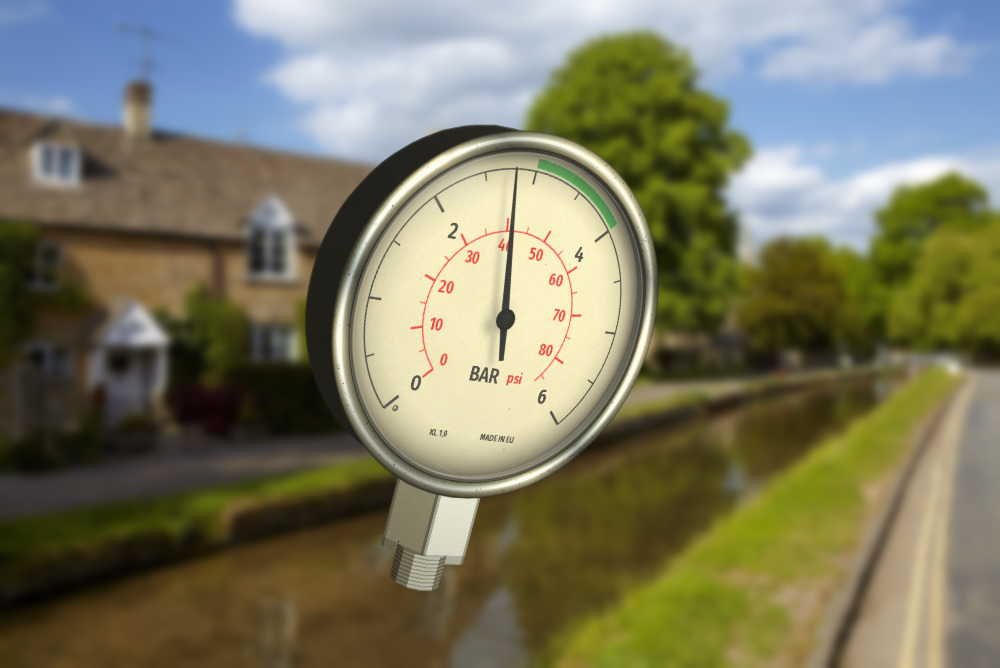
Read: 2.75,bar
